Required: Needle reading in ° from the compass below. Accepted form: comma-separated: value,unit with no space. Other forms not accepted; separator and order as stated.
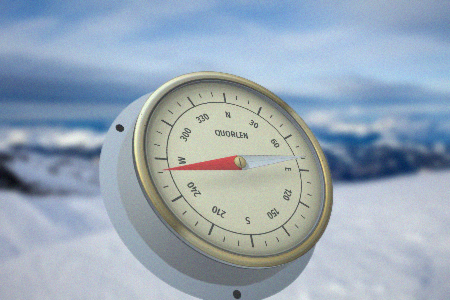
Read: 260,°
